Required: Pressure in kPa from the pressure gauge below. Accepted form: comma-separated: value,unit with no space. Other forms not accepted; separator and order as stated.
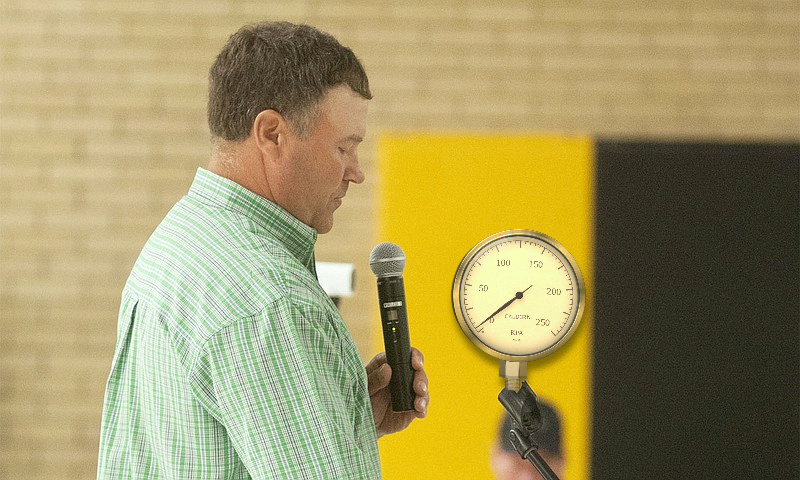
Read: 5,kPa
